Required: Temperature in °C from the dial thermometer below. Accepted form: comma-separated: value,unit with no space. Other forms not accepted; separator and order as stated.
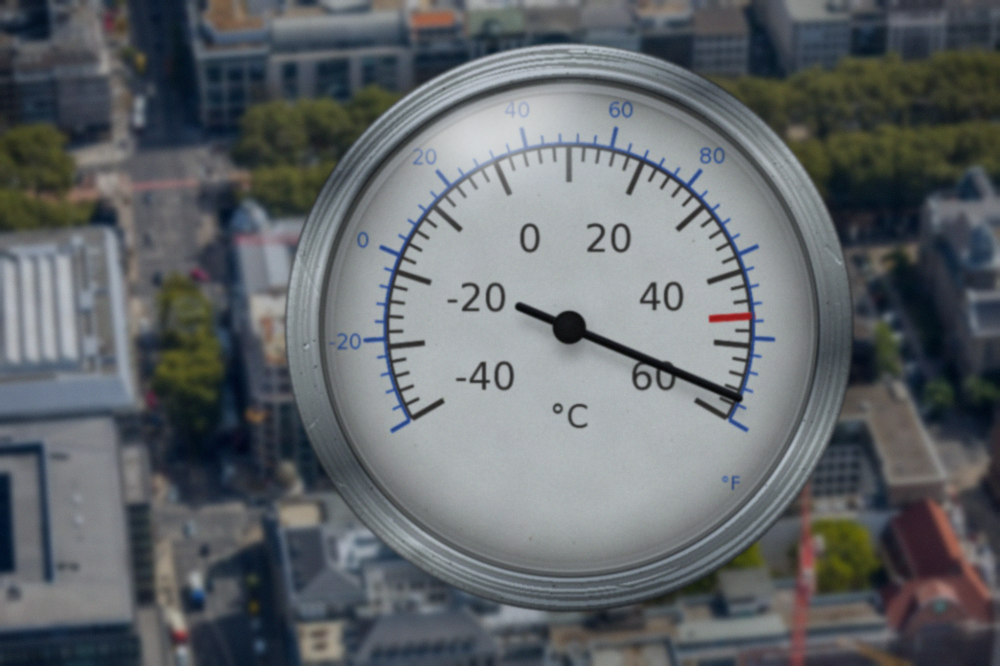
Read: 57,°C
